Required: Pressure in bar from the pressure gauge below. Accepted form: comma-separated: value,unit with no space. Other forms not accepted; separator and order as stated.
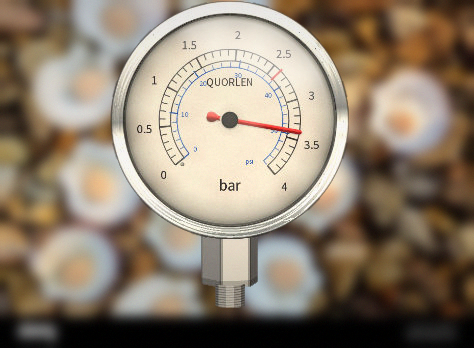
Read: 3.4,bar
